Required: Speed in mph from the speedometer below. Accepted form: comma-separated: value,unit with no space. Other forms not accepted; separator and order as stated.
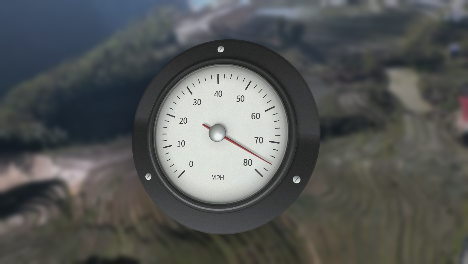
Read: 76,mph
